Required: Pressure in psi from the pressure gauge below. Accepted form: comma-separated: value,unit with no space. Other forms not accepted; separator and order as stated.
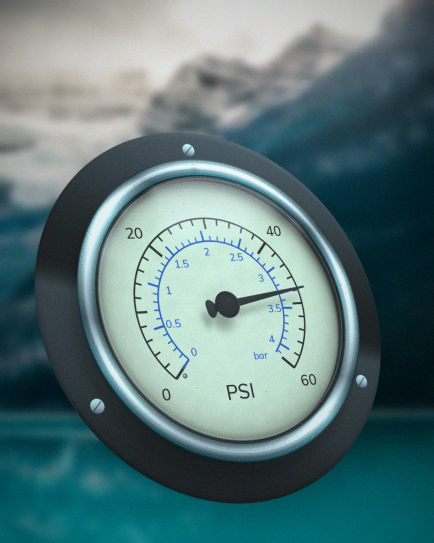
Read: 48,psi
